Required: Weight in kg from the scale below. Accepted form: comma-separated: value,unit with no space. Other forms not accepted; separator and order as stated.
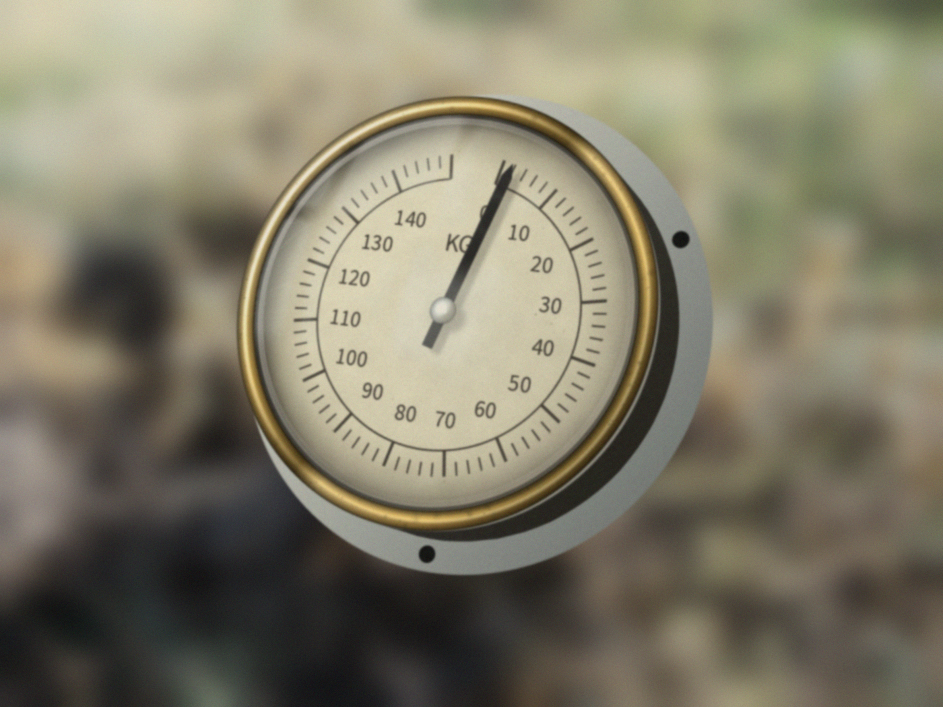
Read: 2,kg
